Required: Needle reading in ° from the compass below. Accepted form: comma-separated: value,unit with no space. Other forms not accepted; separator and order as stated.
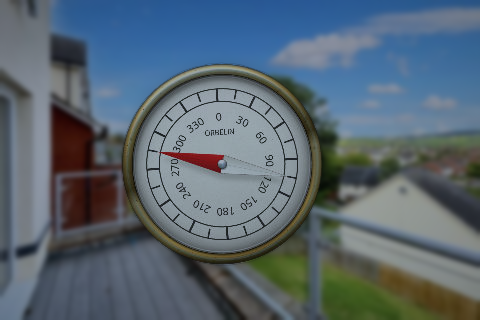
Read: 285,°
